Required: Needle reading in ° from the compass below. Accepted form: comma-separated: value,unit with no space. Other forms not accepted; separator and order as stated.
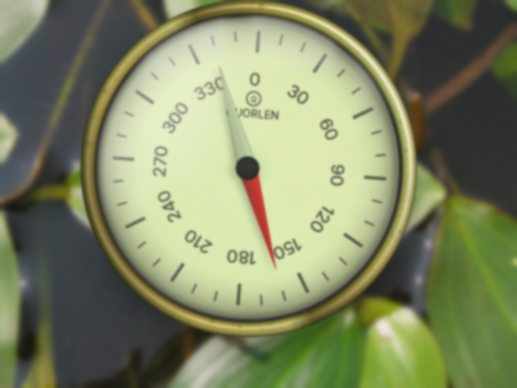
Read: 160,°
